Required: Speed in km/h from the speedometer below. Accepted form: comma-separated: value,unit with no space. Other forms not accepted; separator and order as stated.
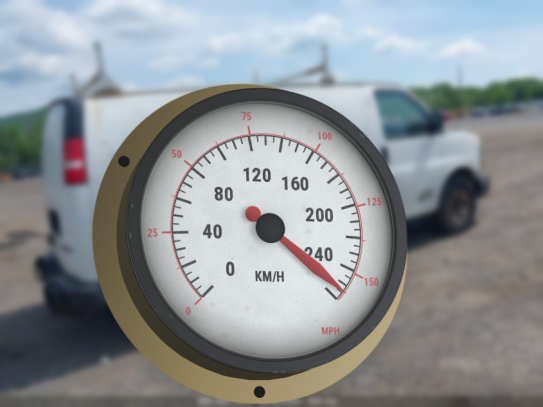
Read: 255,km/h
